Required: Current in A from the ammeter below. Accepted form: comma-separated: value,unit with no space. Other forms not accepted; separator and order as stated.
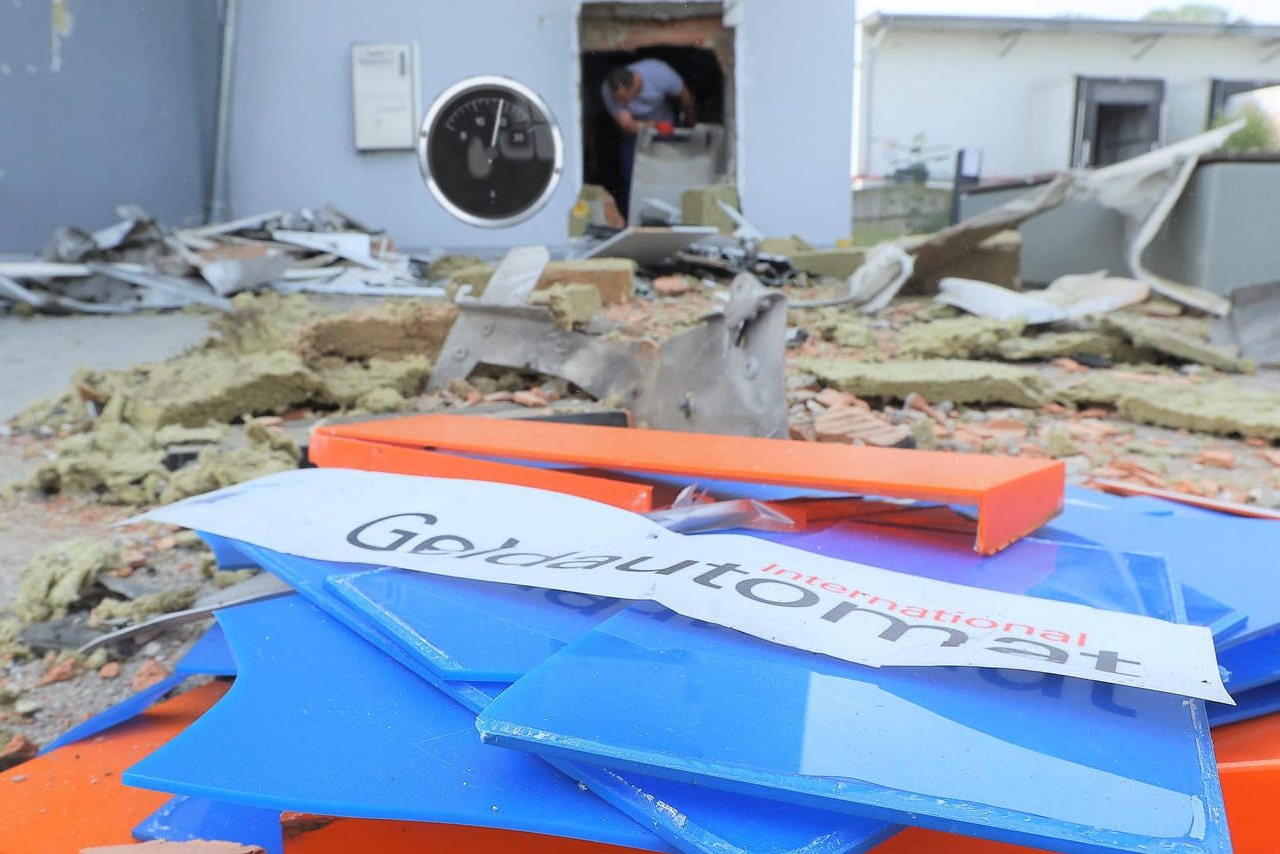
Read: 18,A
